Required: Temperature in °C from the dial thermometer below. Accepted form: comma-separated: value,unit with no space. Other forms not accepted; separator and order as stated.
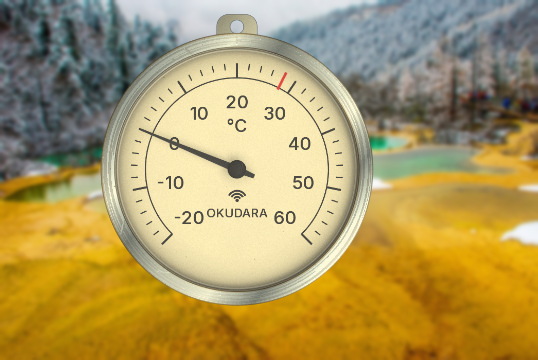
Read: 0,°C
